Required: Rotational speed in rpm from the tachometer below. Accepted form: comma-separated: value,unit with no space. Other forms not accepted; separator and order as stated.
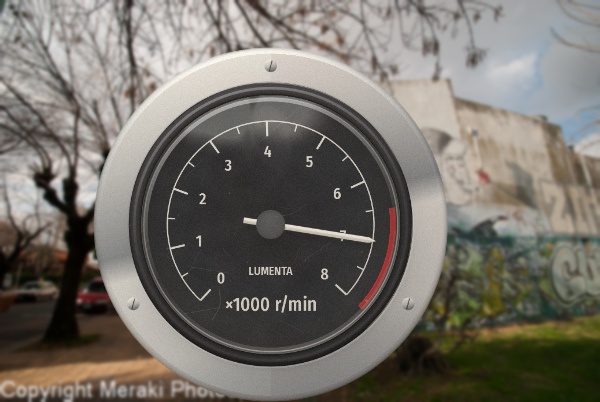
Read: 7000,rpm
